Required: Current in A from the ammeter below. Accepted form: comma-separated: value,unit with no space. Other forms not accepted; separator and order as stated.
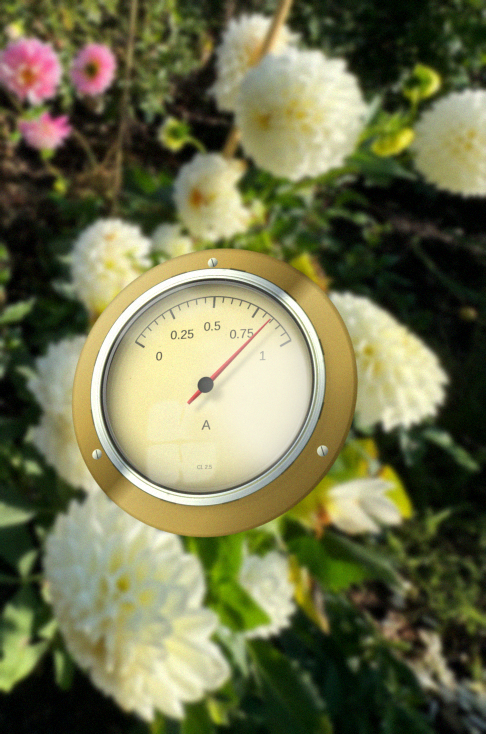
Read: 0.85,A
